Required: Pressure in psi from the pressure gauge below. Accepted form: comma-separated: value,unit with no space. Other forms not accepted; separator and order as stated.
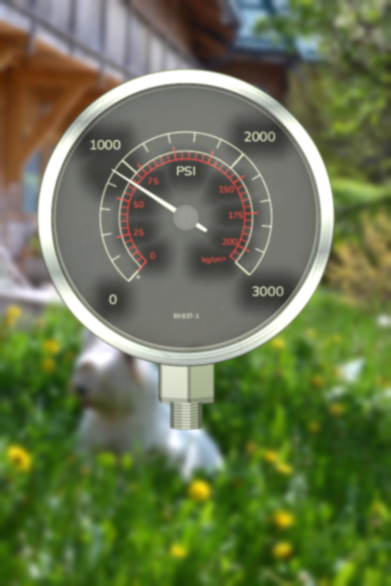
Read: 900,psi
